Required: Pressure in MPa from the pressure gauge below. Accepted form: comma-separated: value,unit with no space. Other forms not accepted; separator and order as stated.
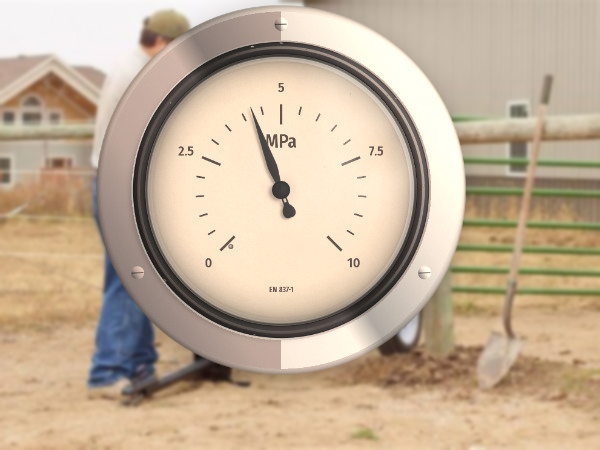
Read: 4.25,MPa
